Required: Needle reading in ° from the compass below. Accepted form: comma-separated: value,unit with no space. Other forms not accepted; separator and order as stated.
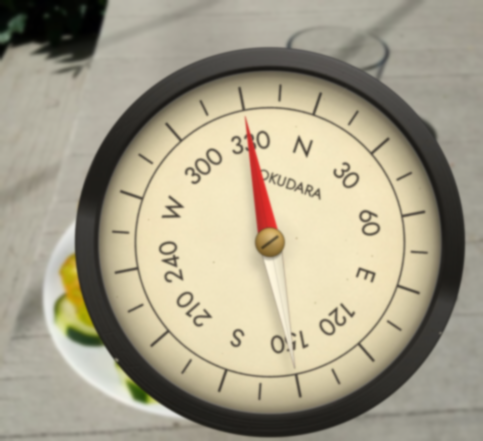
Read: 330,°
